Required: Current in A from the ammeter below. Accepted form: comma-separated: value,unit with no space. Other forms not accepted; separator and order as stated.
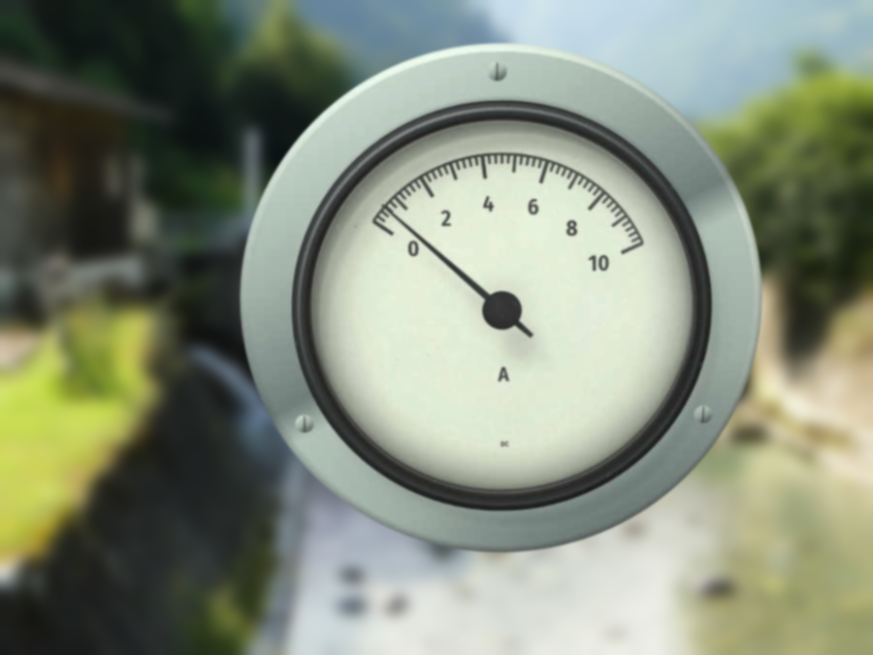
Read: 0.6,A
